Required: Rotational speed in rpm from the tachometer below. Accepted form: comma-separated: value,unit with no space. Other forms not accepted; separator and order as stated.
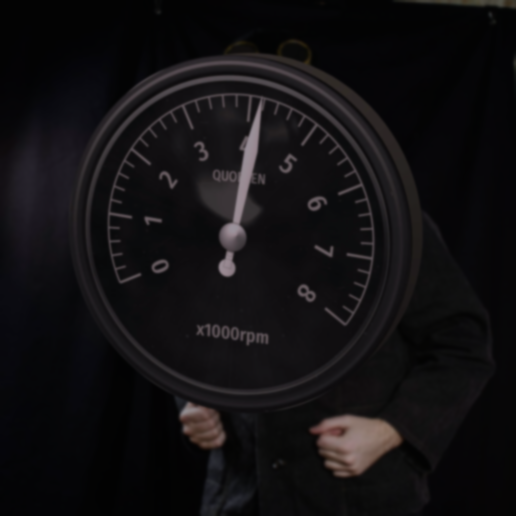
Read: 4200,rpm
